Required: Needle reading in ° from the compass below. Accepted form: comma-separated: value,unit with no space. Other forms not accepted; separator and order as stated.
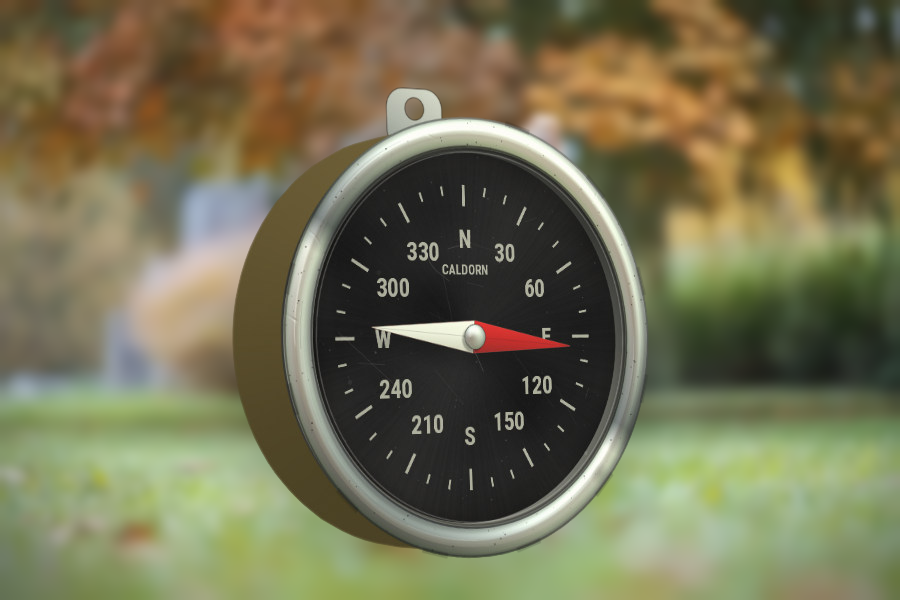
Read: 95,°
